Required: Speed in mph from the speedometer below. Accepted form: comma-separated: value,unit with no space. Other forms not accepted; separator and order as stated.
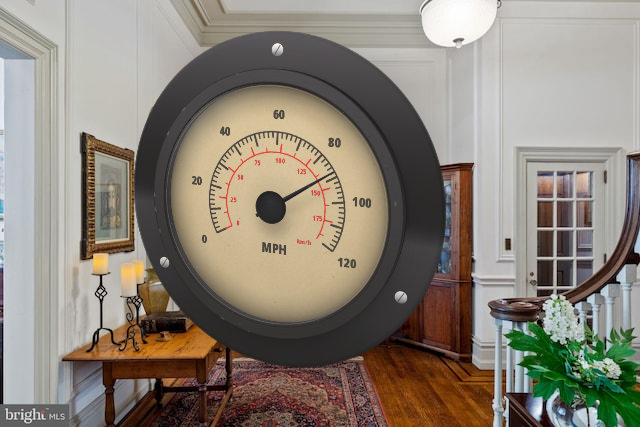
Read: 88,mph
